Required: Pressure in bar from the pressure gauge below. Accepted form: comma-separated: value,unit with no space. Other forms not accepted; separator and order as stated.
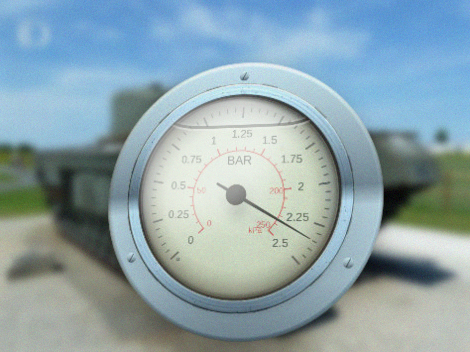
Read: 2.35,bar
